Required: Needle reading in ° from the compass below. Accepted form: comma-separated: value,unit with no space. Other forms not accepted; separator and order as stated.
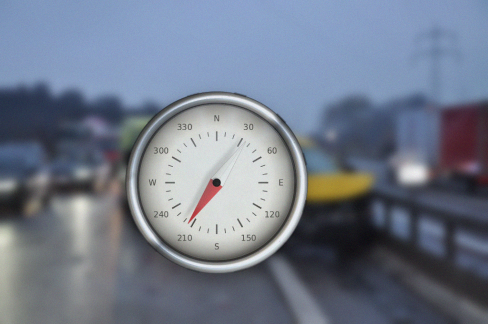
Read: 215,°
